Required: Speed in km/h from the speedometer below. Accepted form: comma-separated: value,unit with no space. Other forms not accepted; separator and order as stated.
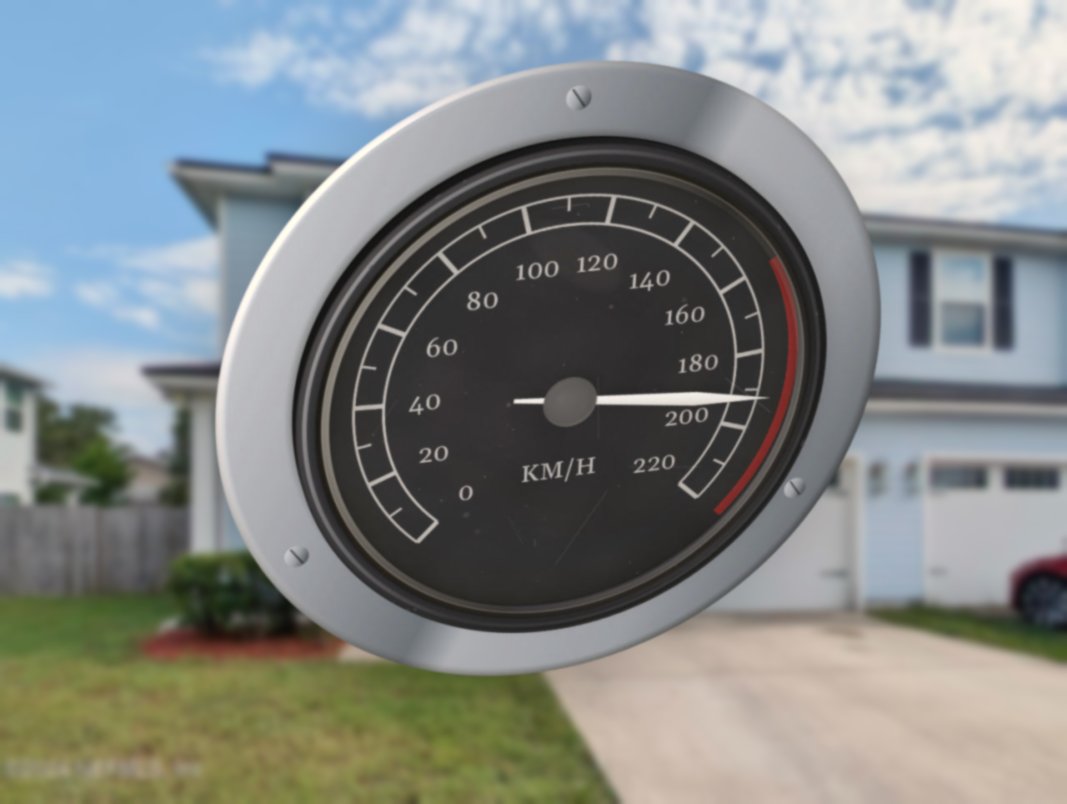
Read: 190,km/h
